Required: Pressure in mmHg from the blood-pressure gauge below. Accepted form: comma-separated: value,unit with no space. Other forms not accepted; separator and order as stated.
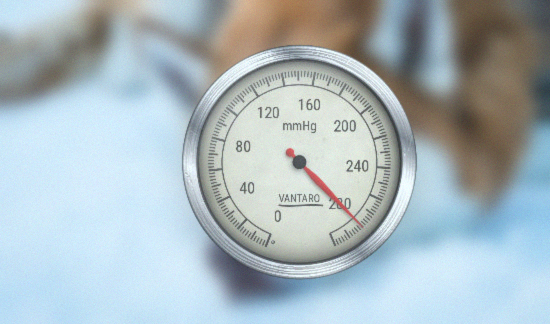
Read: 280,mmHg
